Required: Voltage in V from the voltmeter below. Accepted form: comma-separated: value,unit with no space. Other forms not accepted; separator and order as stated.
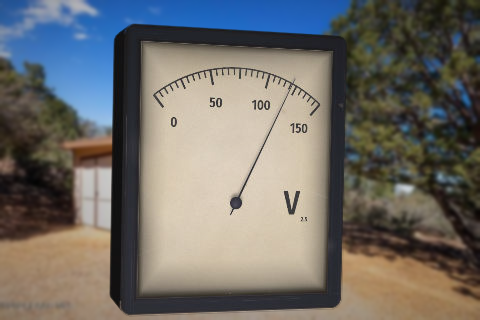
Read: 120,V
